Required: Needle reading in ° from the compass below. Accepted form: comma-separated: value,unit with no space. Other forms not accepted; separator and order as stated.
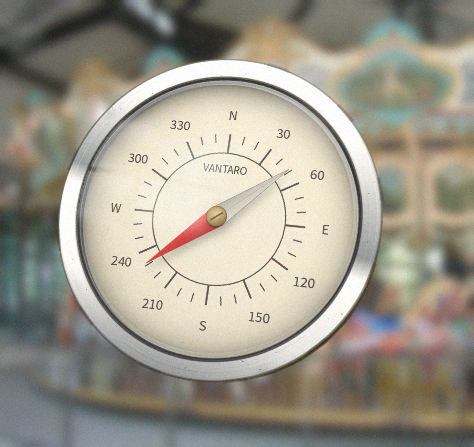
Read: 230,°
